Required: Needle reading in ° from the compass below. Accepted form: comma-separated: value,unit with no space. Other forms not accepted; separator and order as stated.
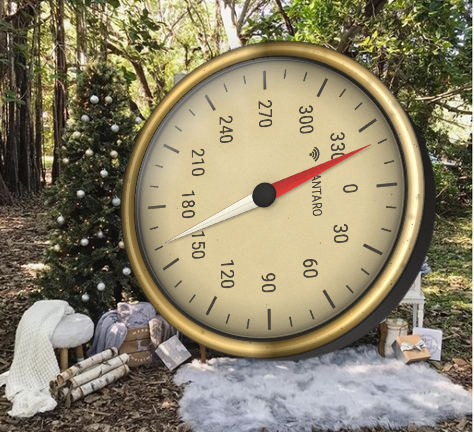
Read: 340,°
